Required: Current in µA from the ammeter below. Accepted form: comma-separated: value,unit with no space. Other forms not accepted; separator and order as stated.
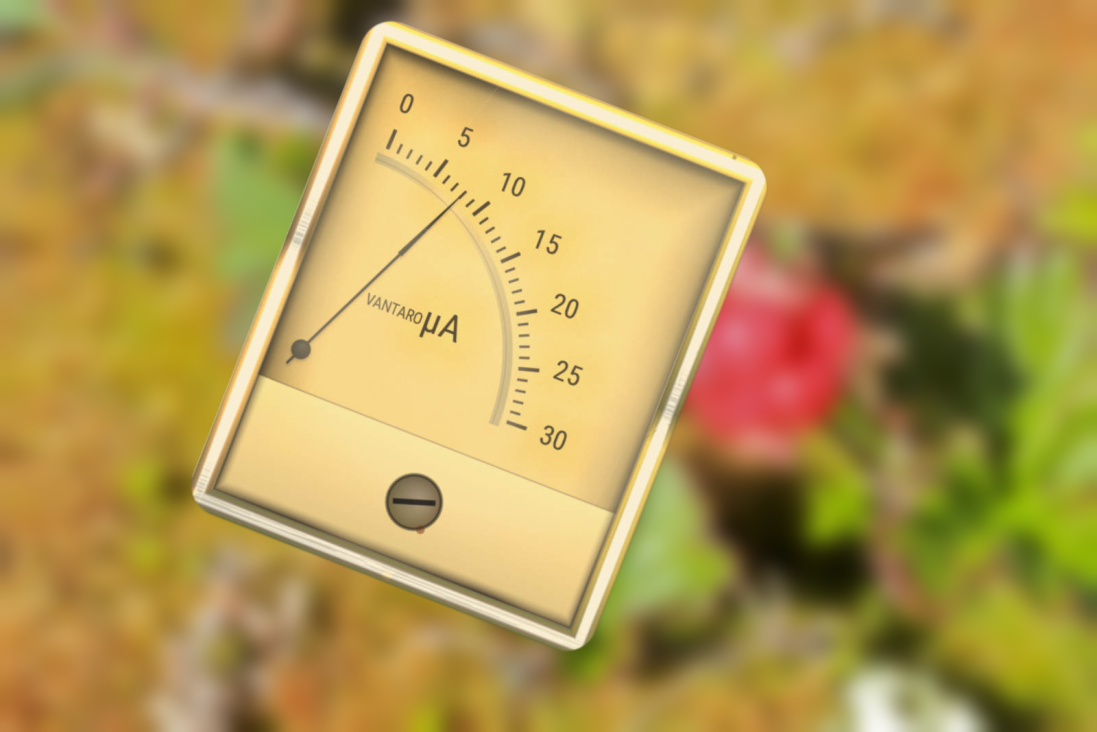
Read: 8,µA
